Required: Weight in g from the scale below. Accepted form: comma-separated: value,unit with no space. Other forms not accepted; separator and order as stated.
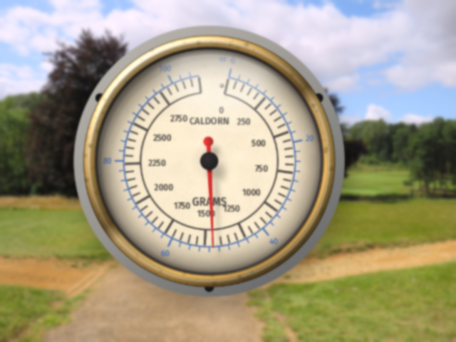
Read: 1450,g
